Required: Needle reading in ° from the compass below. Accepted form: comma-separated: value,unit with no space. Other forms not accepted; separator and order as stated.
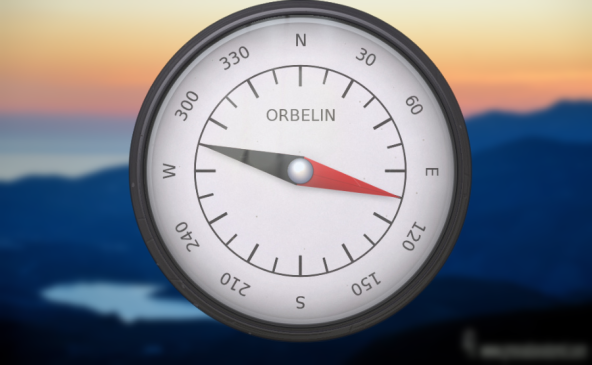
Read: 105,°
